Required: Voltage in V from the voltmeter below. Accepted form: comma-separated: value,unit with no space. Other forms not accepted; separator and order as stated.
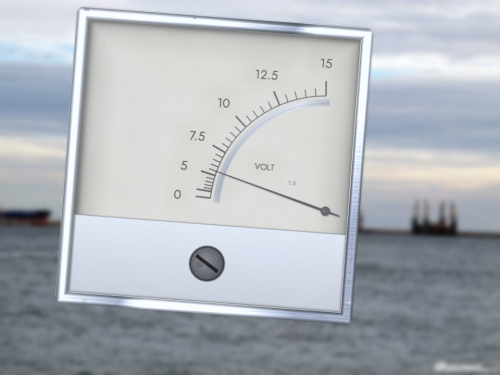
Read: 5.5,V
